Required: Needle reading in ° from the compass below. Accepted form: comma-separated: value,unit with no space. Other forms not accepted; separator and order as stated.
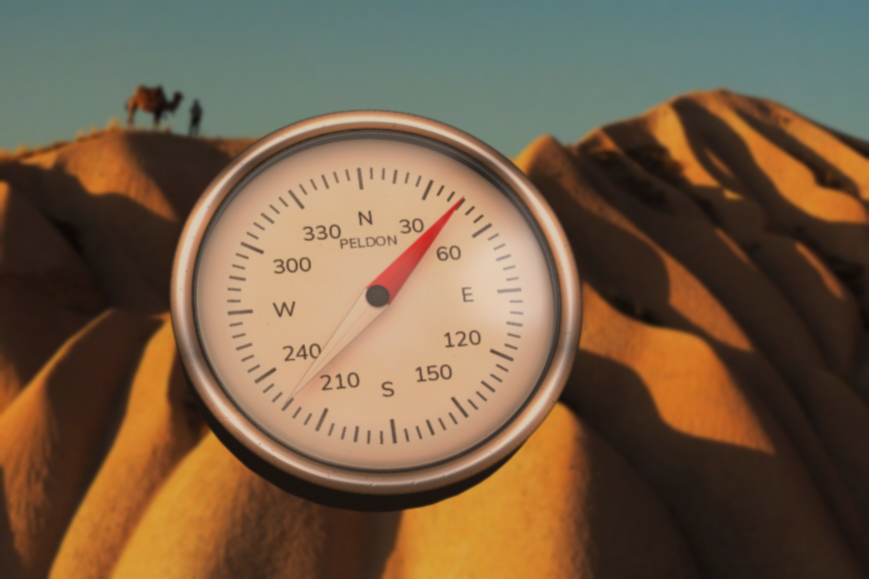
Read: 45,°
